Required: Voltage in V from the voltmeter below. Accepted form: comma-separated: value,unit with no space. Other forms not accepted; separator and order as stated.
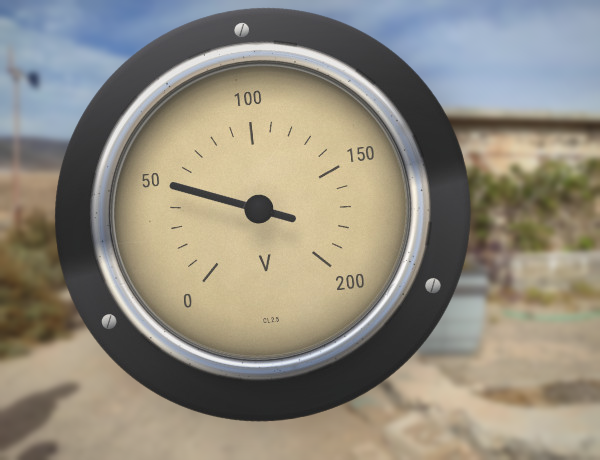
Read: 50,V
